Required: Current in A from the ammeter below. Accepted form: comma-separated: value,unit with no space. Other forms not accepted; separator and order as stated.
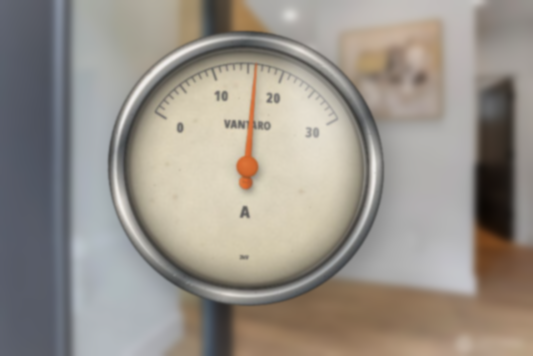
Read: 16,A
